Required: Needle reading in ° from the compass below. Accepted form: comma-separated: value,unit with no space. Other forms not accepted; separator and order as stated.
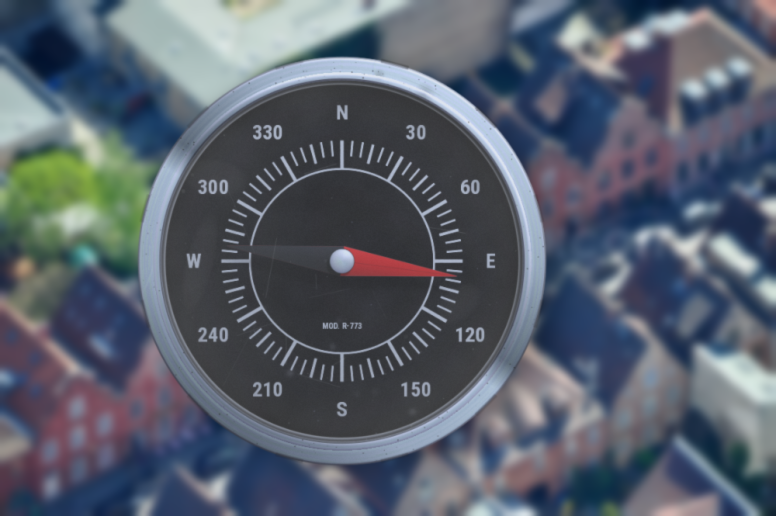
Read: 97.5,°
